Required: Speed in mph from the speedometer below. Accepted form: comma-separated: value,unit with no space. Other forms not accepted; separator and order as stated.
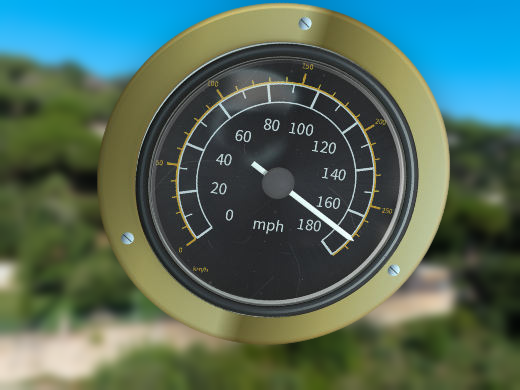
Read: 170,mph
